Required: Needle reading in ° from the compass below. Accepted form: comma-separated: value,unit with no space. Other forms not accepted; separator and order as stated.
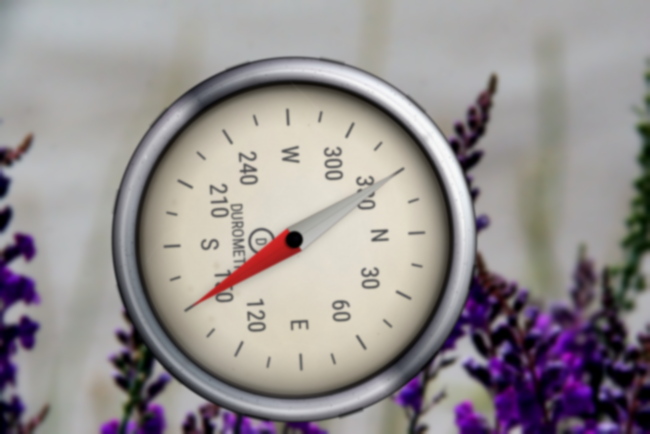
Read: 150,°
